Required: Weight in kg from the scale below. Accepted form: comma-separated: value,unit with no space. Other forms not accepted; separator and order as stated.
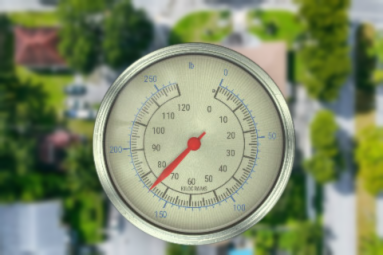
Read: 75,kg
